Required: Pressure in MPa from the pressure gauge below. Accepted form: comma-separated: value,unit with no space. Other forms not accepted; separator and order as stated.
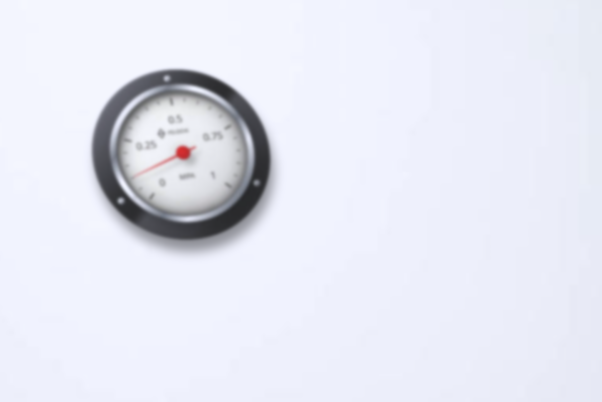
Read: 0.1,MPa
